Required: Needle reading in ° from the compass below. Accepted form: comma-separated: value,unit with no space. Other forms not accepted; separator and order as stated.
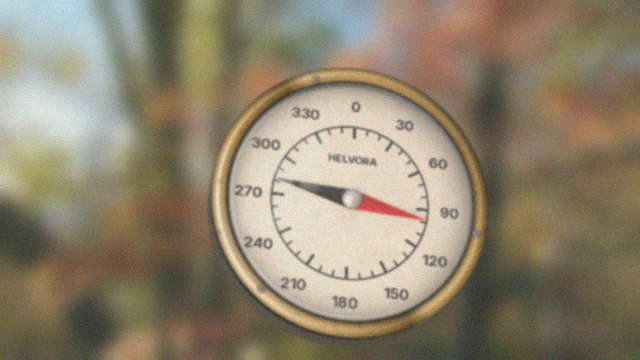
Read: 100,°
